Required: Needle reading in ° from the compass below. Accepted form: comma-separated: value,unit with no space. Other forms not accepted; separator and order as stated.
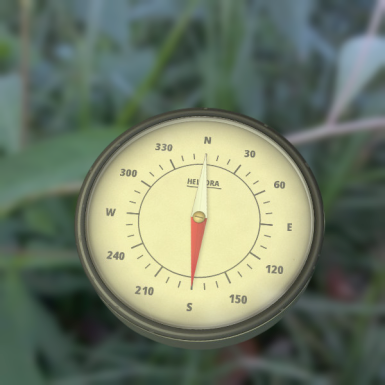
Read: 180,°
